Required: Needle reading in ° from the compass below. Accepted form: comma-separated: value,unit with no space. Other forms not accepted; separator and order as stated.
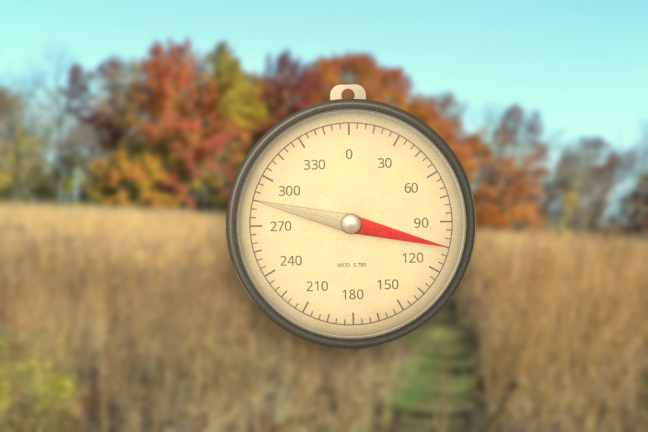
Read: 105,°
